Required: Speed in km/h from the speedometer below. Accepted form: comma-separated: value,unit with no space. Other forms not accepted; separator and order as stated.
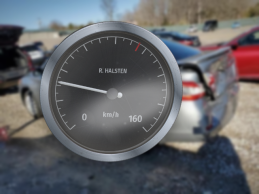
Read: 32.5,km/h
